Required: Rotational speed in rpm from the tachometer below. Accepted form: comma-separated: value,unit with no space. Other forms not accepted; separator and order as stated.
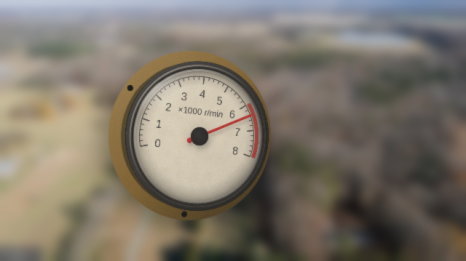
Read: 6400,rpm
